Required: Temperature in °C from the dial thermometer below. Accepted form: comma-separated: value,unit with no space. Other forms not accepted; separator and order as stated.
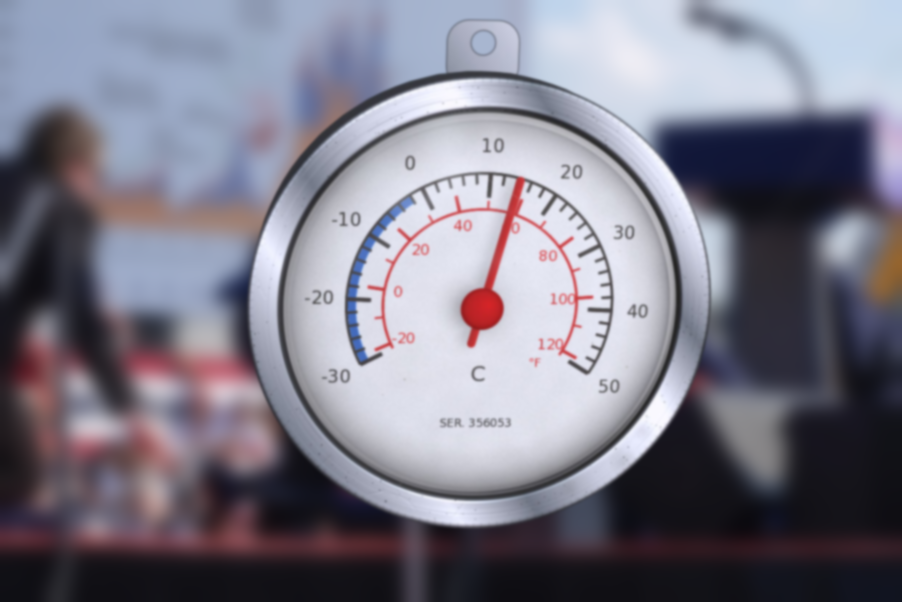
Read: 14,°C
